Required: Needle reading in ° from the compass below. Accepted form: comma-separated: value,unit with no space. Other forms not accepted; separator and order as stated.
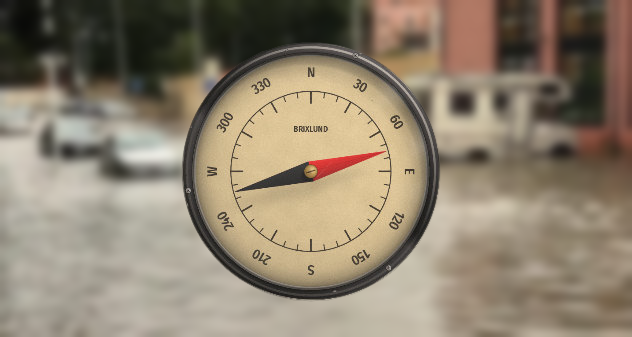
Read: 75,°
